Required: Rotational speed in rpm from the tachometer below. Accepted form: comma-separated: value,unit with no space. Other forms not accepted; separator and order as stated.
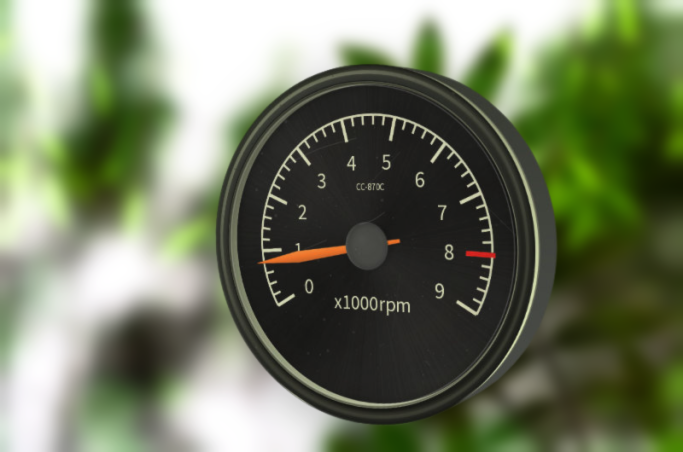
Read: 800,rpm
